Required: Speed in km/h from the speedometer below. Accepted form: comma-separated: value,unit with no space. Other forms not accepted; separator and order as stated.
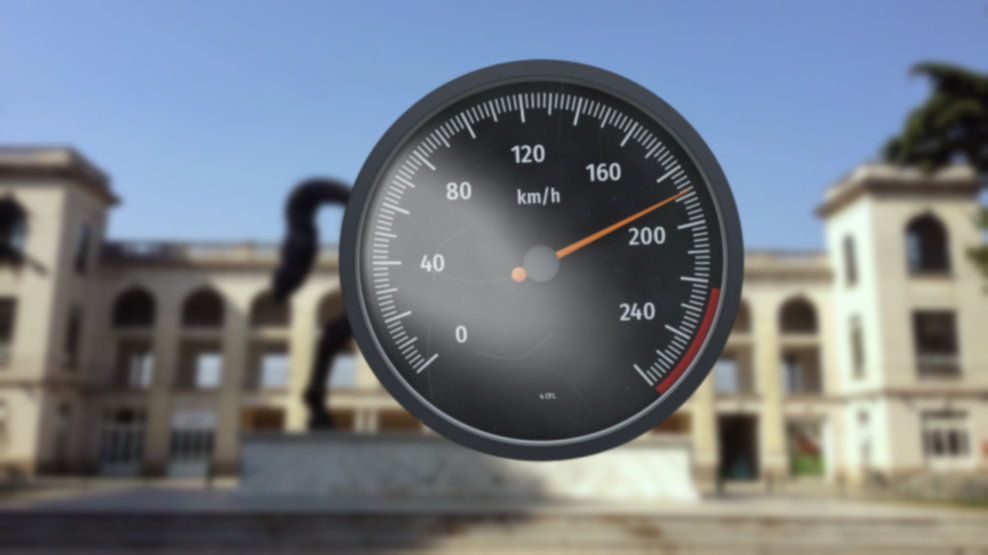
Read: 188,km/h
